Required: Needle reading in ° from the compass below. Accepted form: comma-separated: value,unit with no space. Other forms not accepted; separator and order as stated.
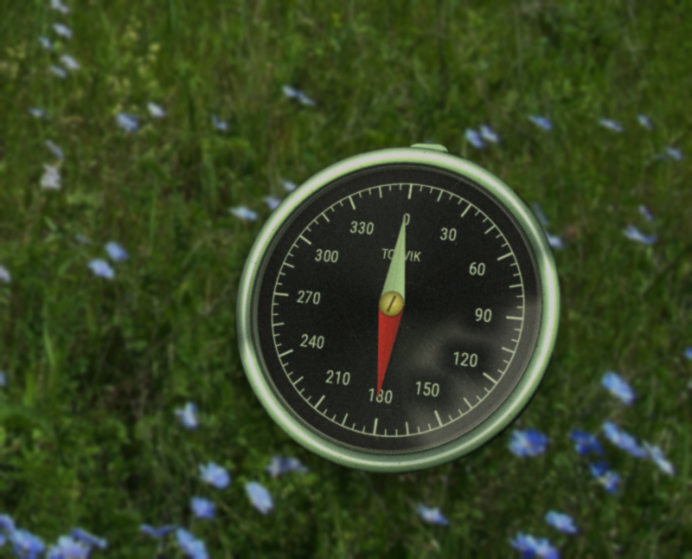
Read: 180,°
